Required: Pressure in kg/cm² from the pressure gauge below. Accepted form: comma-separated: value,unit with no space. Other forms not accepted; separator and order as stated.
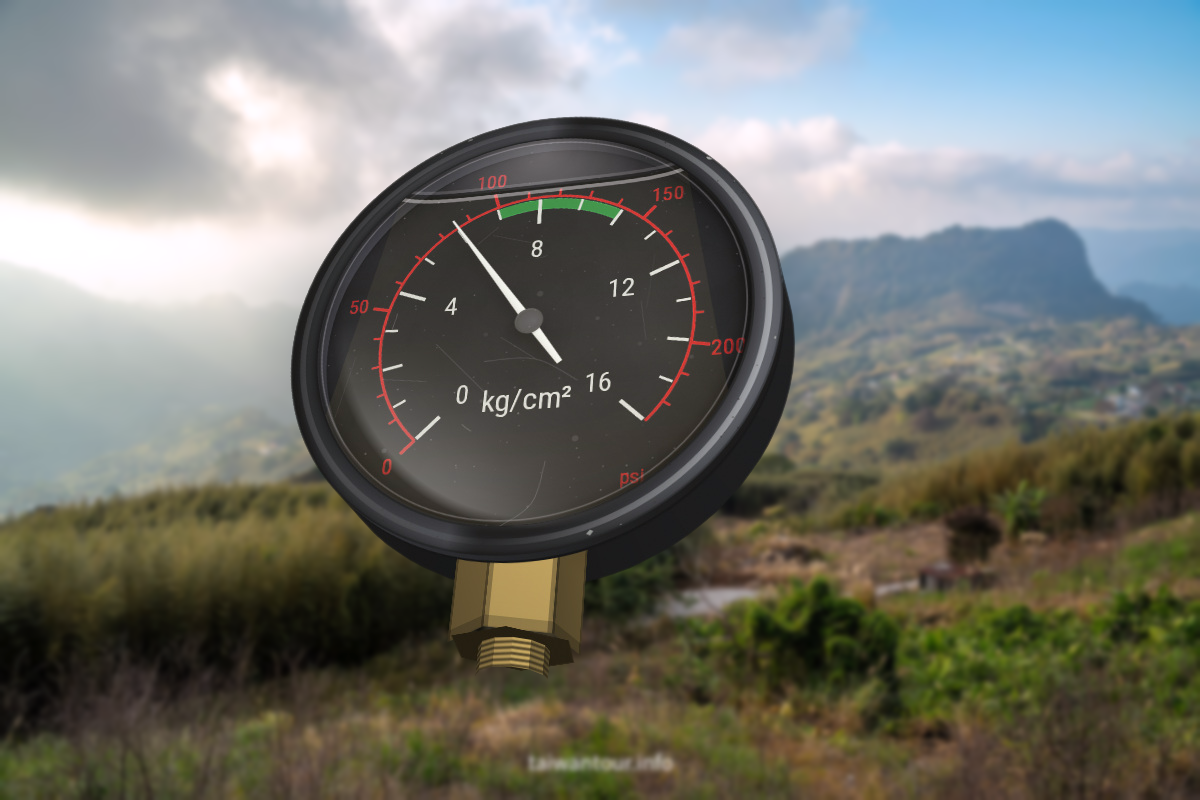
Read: 6,kg/cm²
